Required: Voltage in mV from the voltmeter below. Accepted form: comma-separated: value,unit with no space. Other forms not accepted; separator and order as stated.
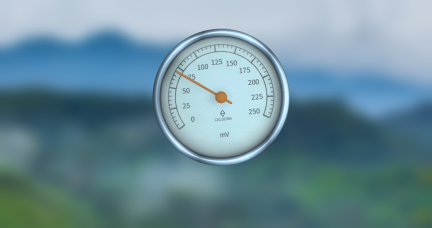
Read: 70,mV
